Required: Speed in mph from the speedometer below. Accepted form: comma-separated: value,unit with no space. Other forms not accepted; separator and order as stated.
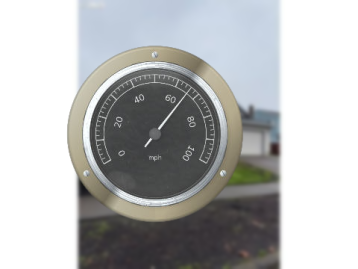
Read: 66,mph
